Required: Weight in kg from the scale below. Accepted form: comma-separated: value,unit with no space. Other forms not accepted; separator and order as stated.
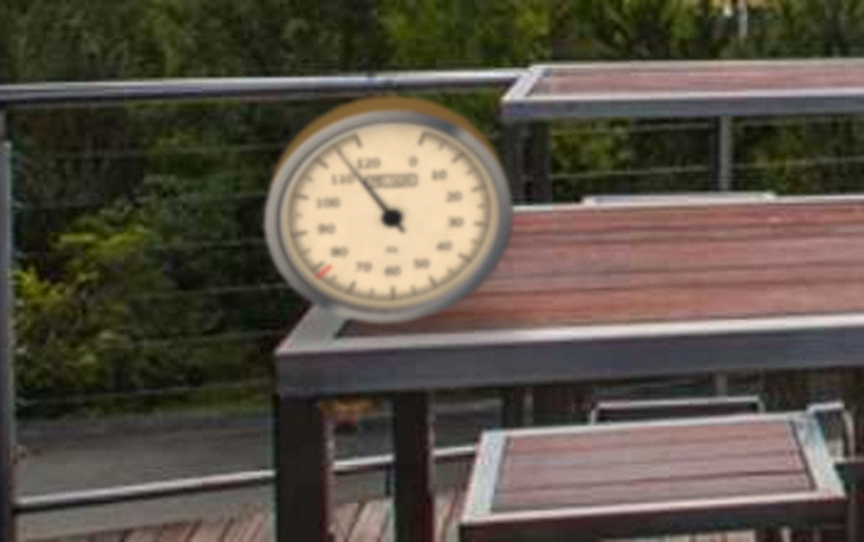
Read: 115,kg
